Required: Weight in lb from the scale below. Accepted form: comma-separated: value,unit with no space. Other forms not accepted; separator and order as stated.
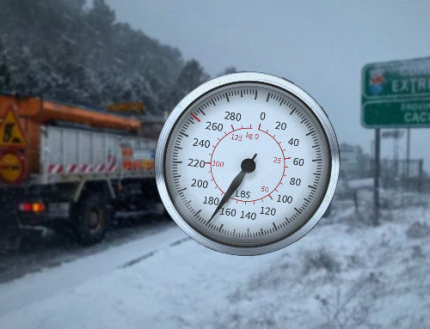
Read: 170,lb
